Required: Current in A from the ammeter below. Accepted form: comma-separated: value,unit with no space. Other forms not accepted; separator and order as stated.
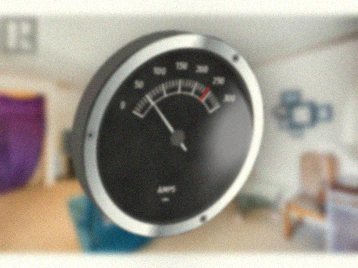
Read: 50,A
